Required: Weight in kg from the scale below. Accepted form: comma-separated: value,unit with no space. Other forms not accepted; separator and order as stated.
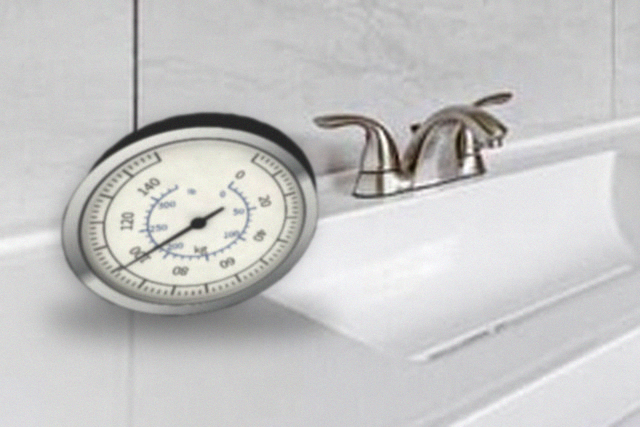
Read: 100,kg
